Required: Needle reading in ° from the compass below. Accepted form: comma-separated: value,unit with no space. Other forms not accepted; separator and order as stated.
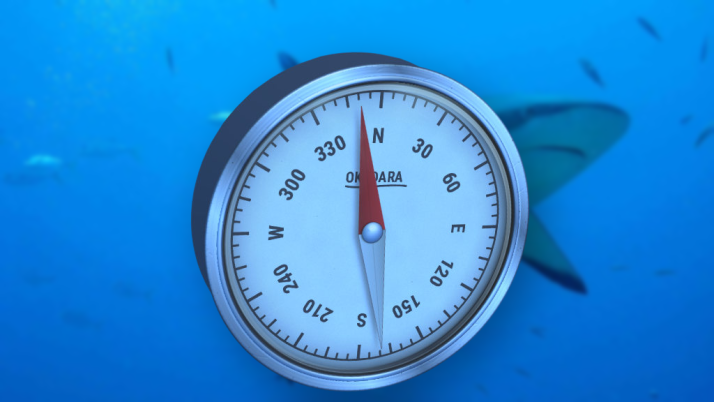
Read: 350,°
